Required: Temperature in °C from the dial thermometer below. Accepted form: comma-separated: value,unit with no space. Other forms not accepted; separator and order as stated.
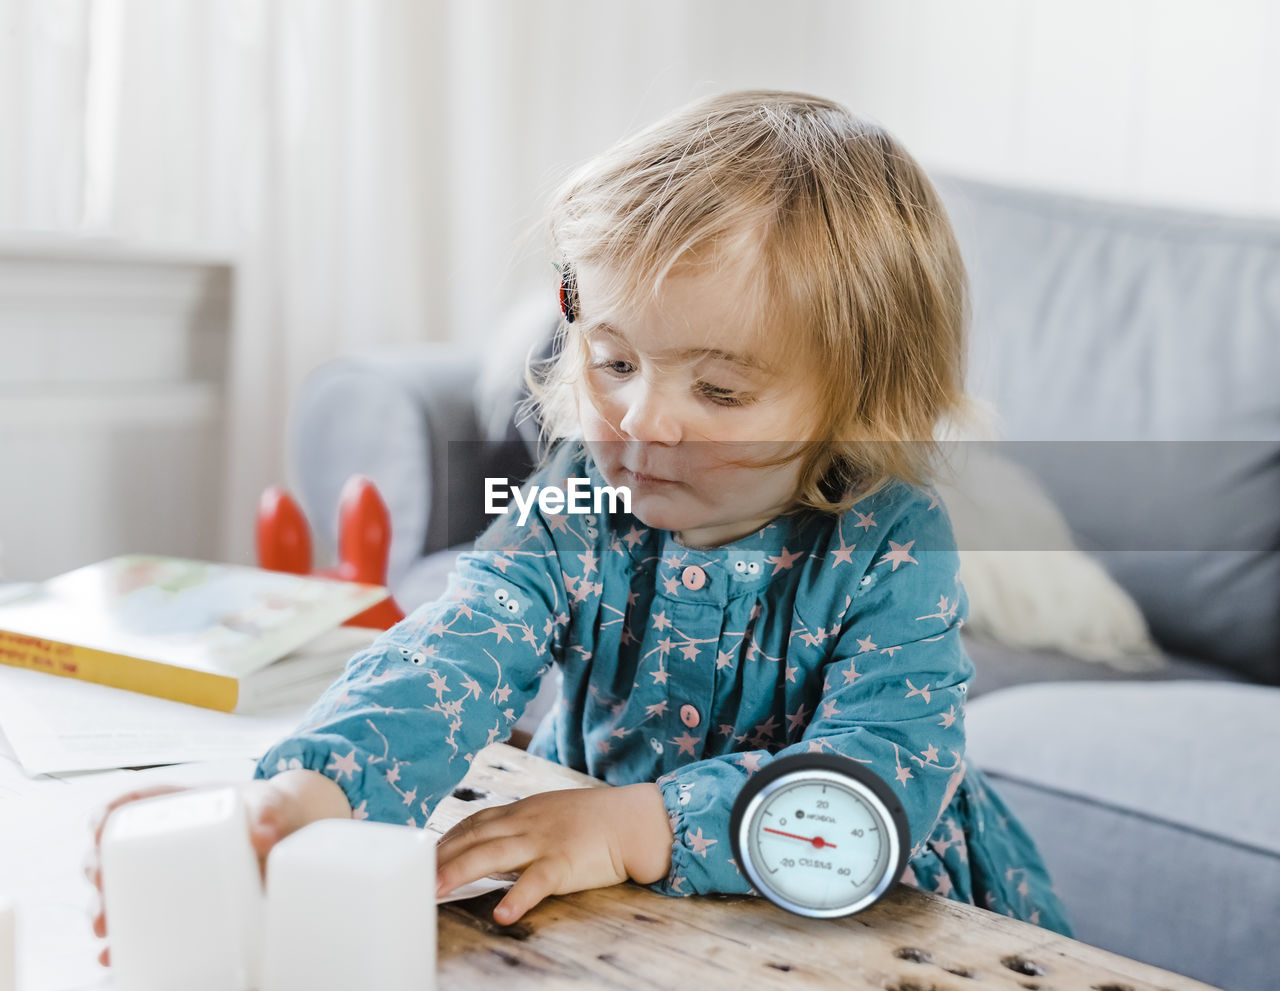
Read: -5,°C
